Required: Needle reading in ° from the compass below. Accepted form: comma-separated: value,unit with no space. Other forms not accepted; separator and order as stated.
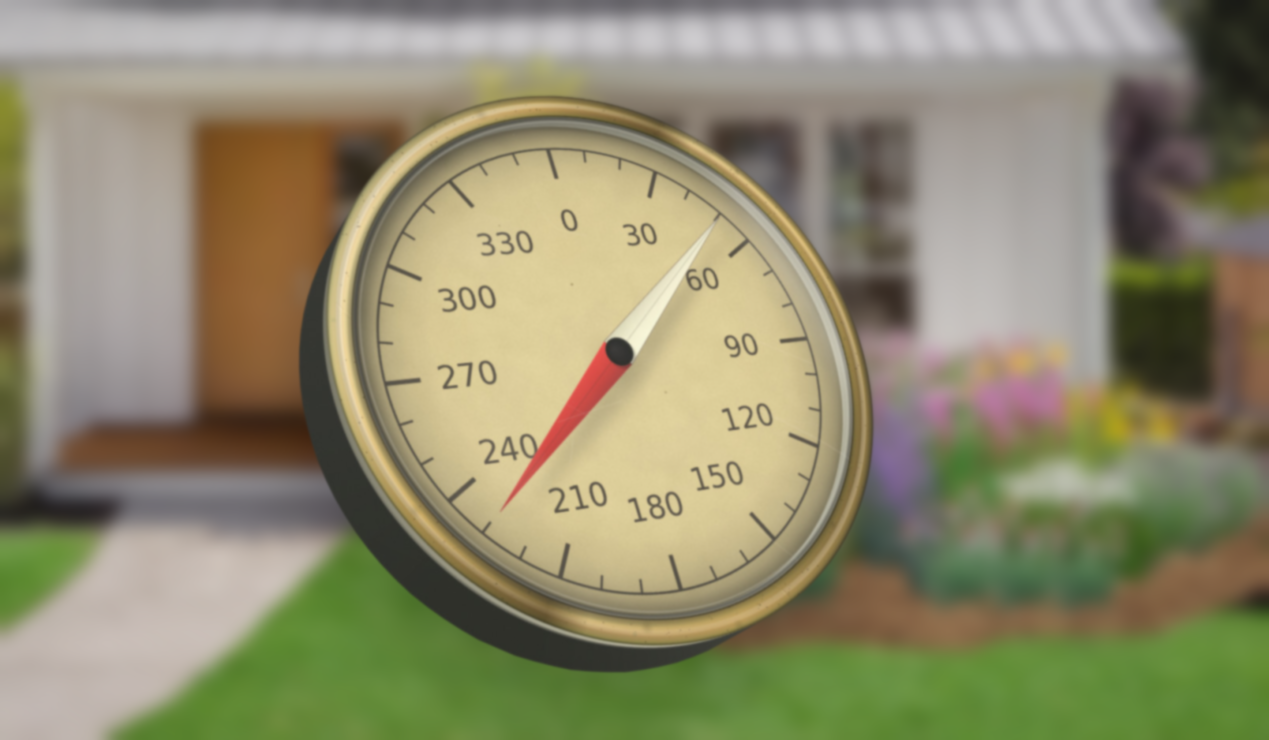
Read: 230,°
